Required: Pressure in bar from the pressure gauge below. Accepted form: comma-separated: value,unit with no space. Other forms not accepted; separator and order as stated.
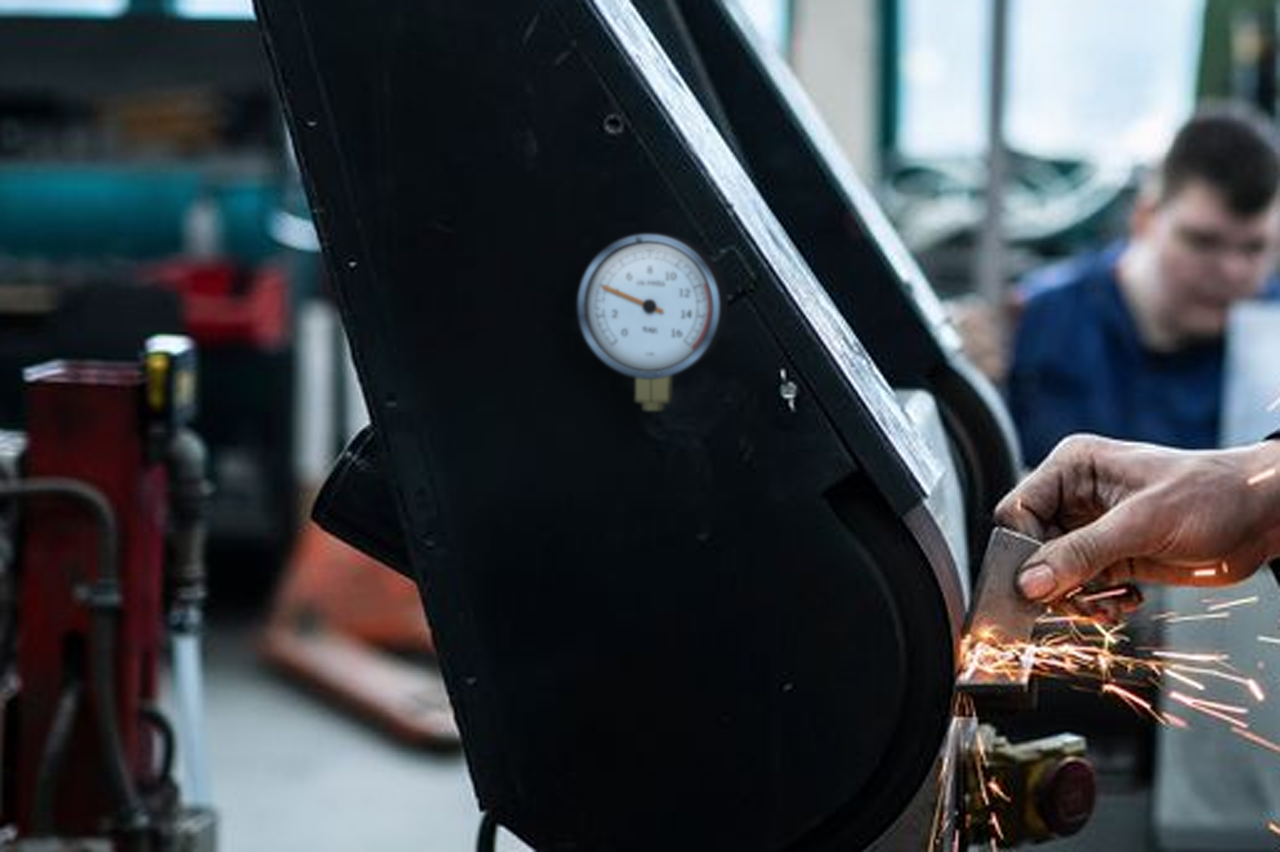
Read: 4,bar
